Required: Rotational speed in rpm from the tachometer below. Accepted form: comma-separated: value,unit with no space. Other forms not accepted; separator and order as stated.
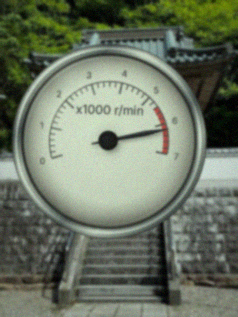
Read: 6200,rpm
